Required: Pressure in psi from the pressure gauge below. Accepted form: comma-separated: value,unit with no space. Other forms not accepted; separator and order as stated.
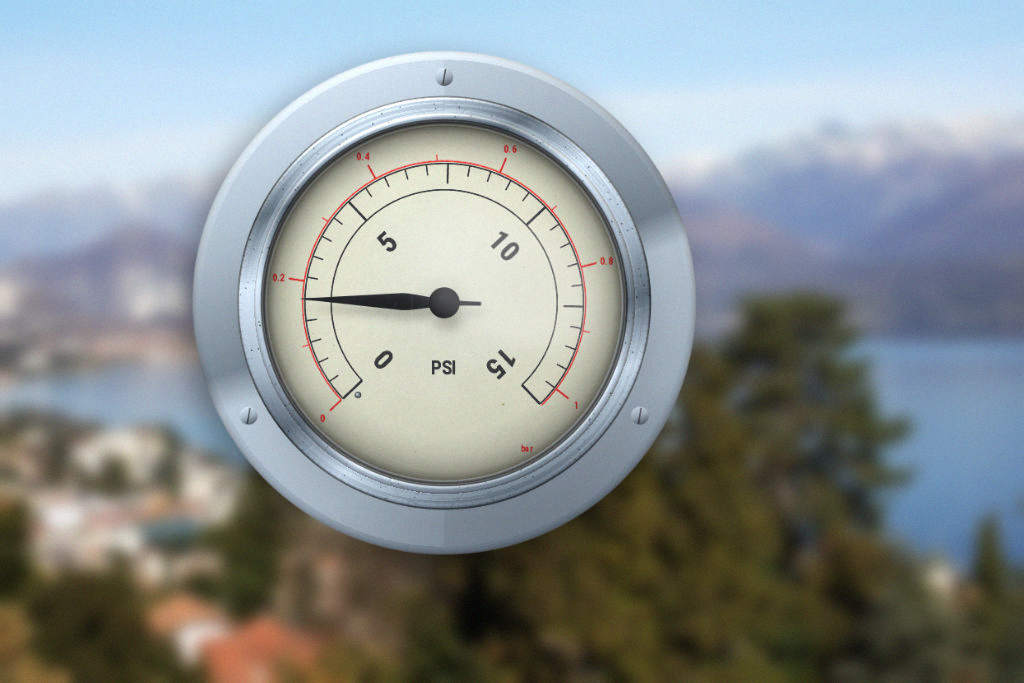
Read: 2.5,psi
